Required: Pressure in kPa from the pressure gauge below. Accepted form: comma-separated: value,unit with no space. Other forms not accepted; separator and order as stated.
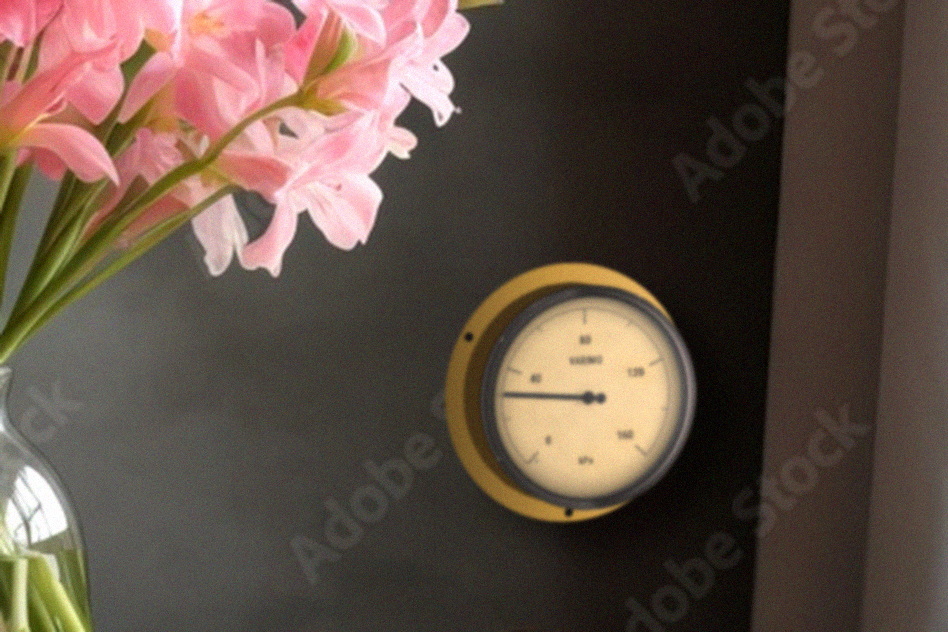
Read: 30,kPa
